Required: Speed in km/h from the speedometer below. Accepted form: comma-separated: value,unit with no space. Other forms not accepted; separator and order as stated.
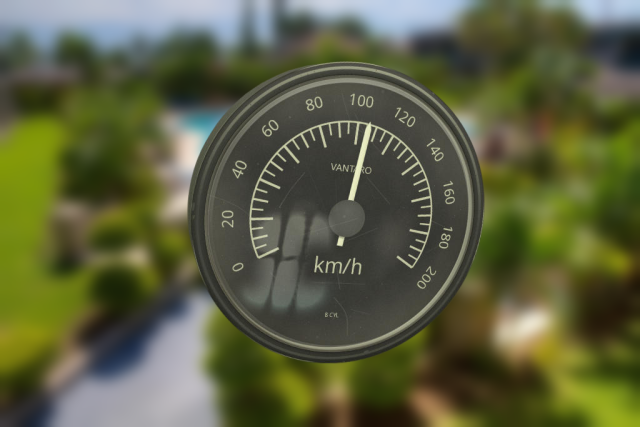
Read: 105,km/h
